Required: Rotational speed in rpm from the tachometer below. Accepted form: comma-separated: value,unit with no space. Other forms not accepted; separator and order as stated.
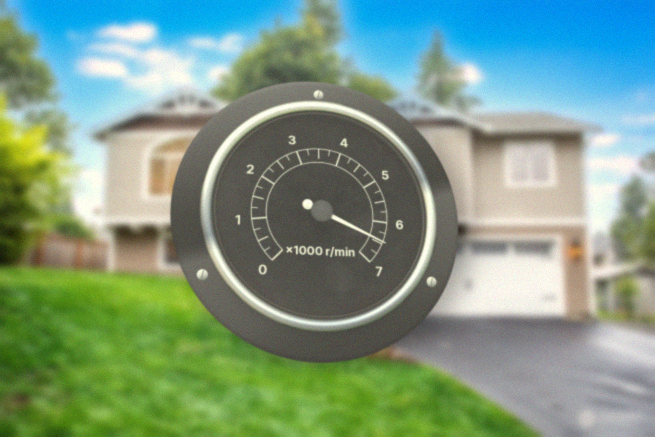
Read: 6500,rpm
